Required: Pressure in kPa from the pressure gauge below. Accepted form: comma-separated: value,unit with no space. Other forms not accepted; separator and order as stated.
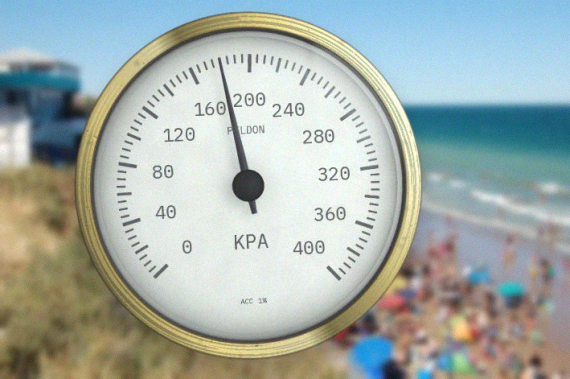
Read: 180,kPa
